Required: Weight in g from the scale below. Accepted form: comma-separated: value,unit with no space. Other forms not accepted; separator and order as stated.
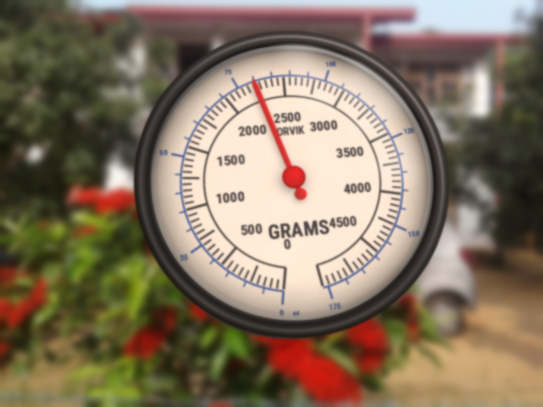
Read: 2250,g
